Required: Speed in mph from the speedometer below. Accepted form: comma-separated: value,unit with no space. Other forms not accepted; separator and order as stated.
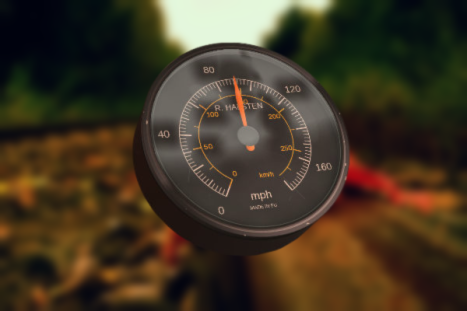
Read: 90,mph
